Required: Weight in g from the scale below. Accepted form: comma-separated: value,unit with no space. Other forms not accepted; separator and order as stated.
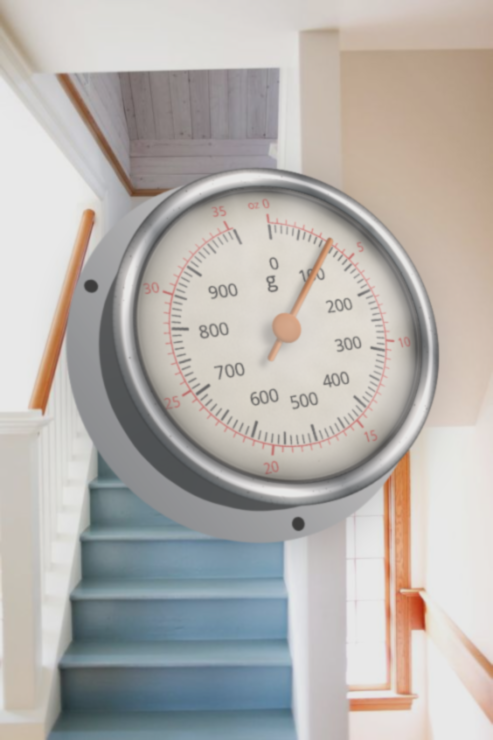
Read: 100,g
